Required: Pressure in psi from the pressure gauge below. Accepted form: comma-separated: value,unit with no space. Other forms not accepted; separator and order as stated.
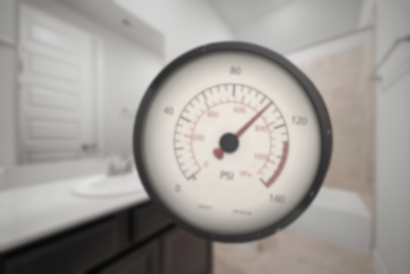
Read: 105,psi
